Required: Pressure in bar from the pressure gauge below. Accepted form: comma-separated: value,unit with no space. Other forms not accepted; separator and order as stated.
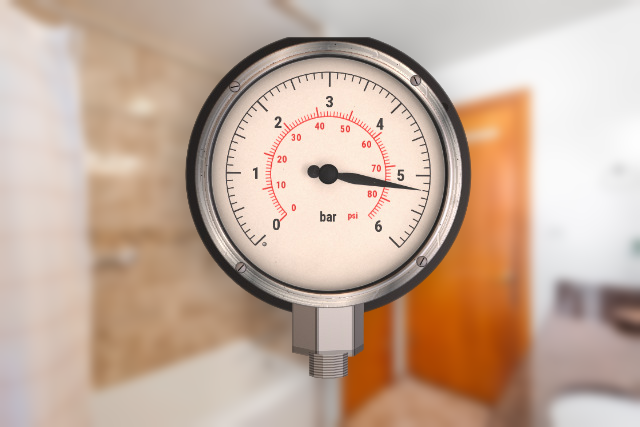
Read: 5.2,bar
